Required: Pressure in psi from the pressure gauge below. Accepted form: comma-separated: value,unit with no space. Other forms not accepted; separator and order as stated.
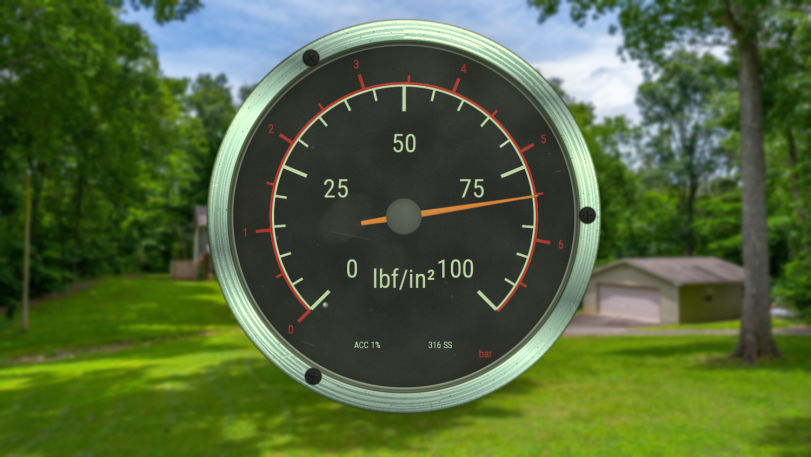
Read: 80,psi
